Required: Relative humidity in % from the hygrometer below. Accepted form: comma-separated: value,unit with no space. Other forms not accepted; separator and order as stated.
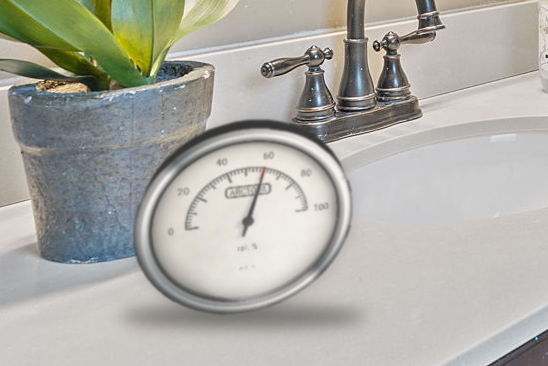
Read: 60,%
